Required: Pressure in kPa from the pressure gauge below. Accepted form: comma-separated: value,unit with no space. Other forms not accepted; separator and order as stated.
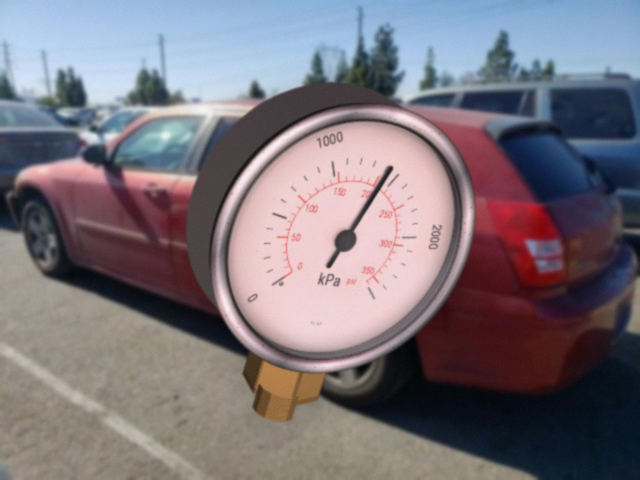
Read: 1400,kPa
